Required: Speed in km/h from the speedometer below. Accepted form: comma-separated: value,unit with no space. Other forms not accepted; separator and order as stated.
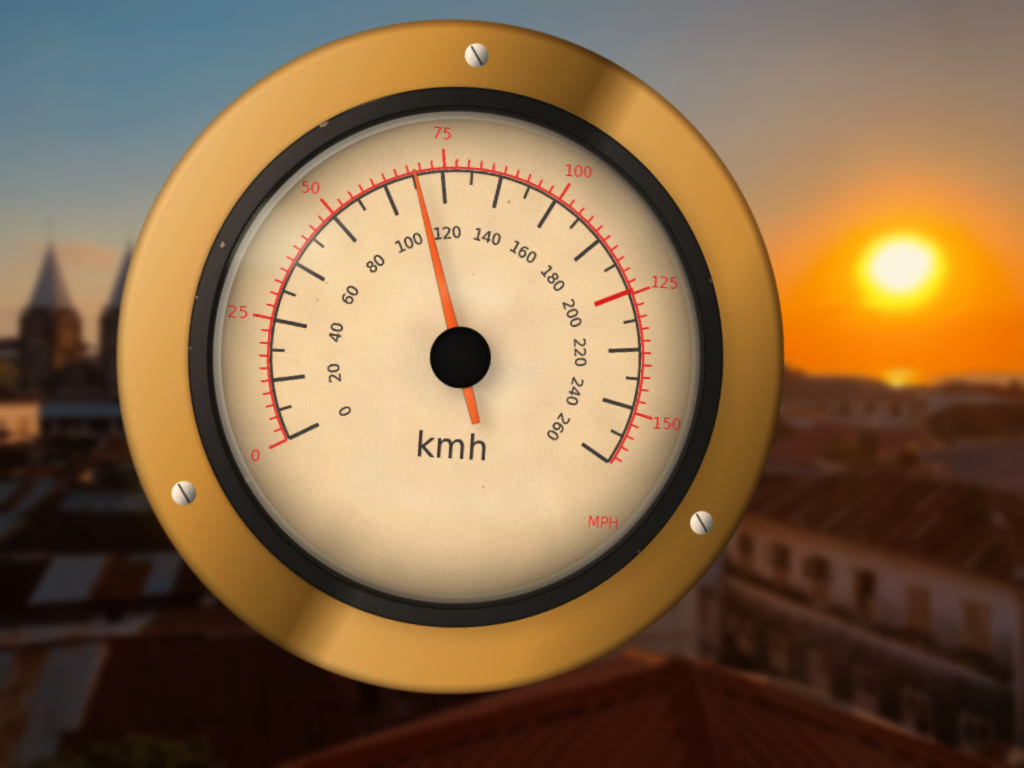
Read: 110,km/h
